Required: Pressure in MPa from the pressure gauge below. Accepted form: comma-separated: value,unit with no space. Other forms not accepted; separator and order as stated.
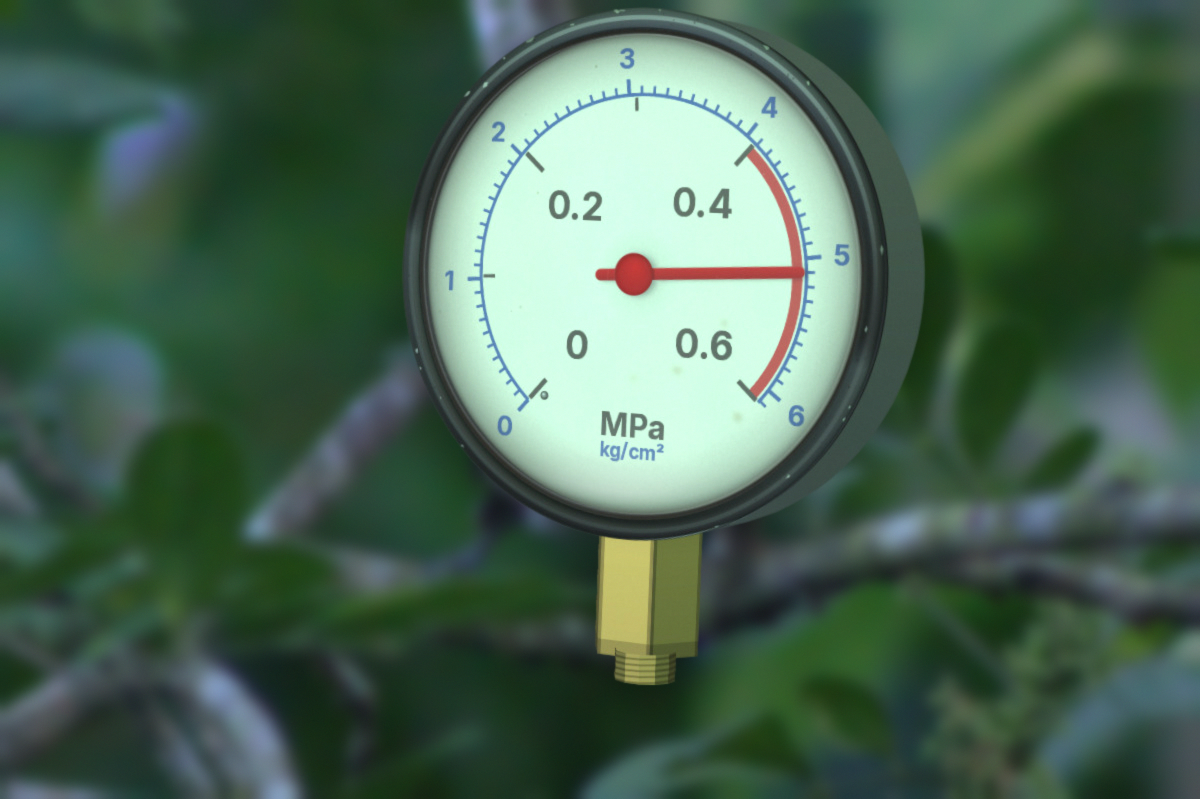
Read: 0.5,MPa
